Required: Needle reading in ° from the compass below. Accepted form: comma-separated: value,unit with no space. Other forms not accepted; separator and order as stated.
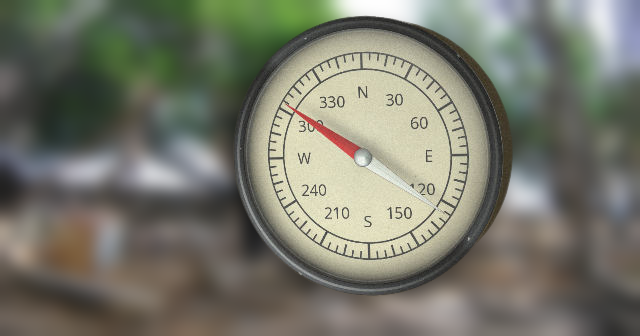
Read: 305,°
